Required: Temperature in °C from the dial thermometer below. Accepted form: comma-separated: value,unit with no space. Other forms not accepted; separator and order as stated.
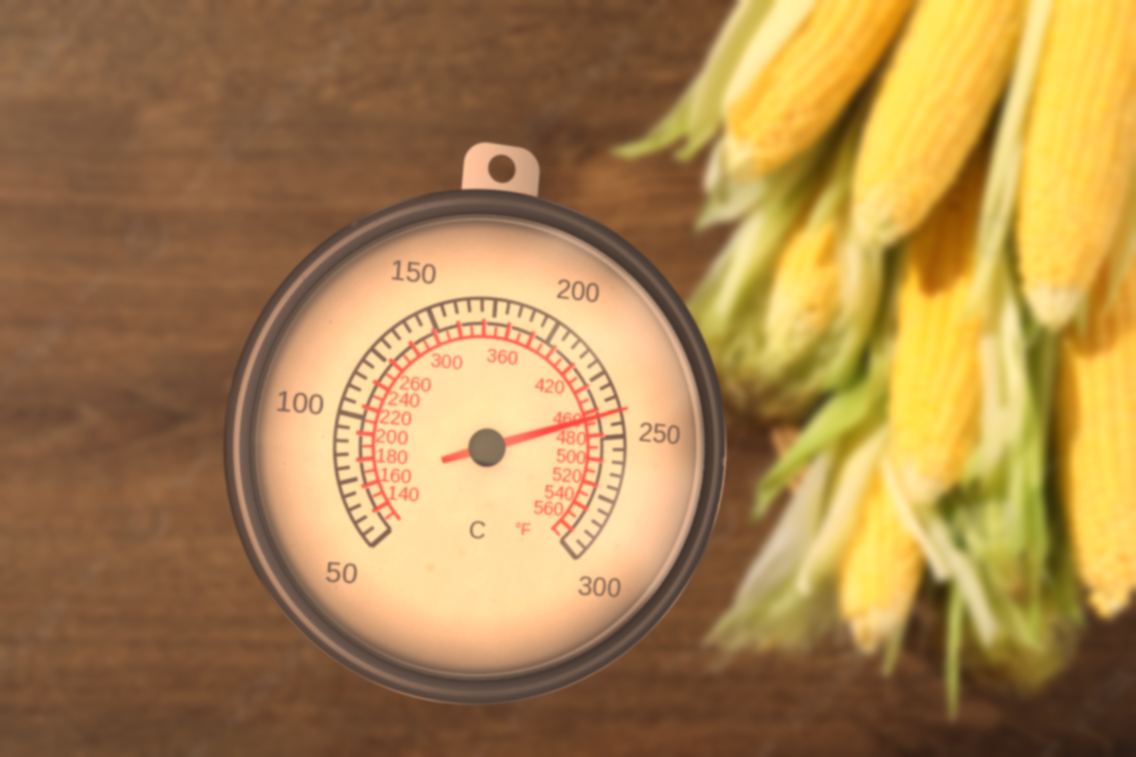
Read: 240,°C
